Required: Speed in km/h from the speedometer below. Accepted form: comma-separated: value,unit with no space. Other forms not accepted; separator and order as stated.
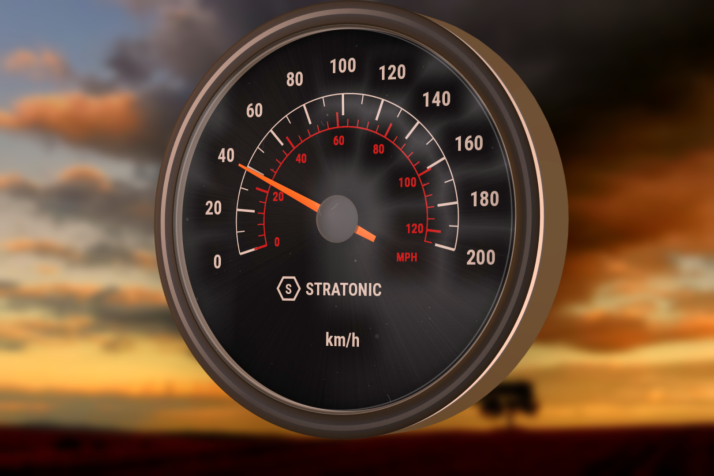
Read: 40,km/h
